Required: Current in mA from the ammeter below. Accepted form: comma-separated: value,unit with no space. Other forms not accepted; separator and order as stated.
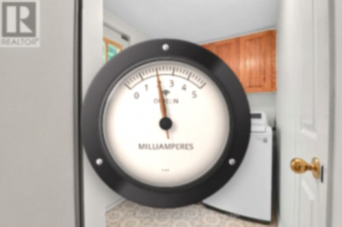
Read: 2,mA
